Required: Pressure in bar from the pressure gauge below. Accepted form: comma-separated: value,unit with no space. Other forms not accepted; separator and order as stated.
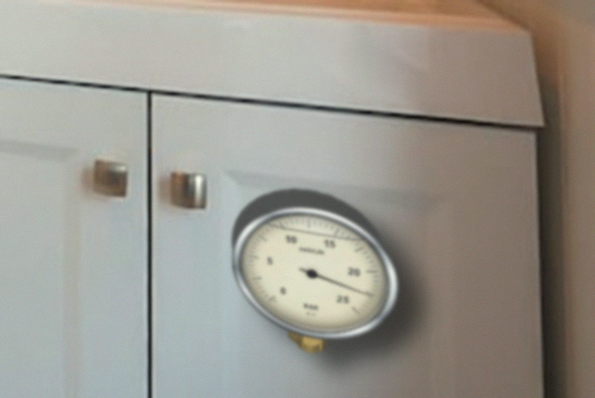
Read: 22.5,bar
